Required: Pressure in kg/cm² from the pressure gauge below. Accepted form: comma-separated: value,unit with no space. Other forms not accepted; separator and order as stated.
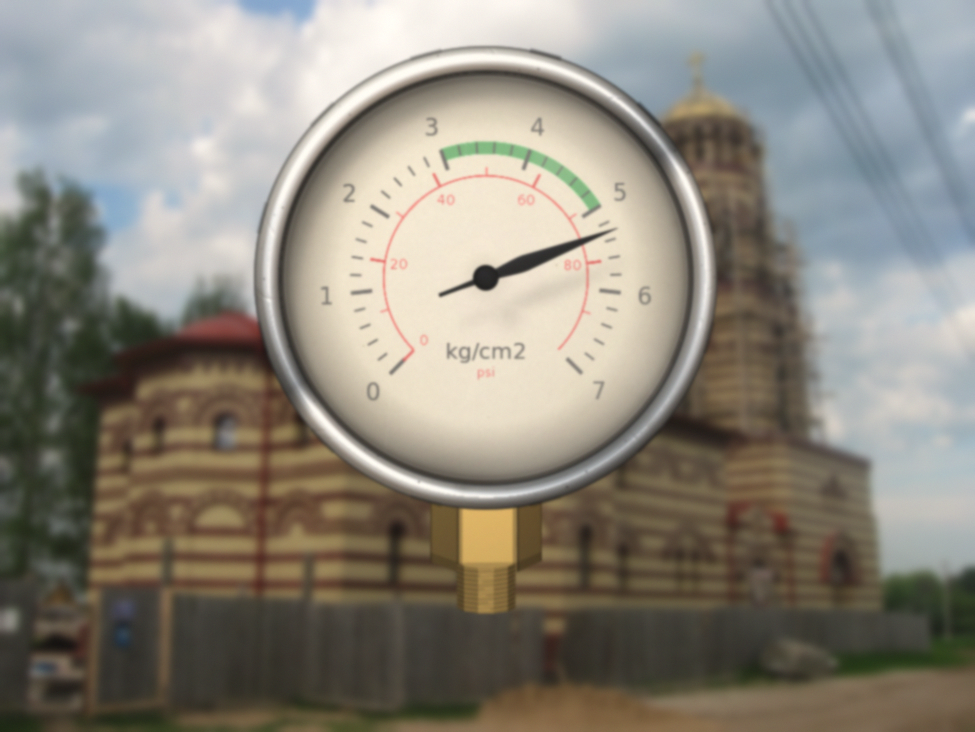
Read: 5.3,kg/cm²
